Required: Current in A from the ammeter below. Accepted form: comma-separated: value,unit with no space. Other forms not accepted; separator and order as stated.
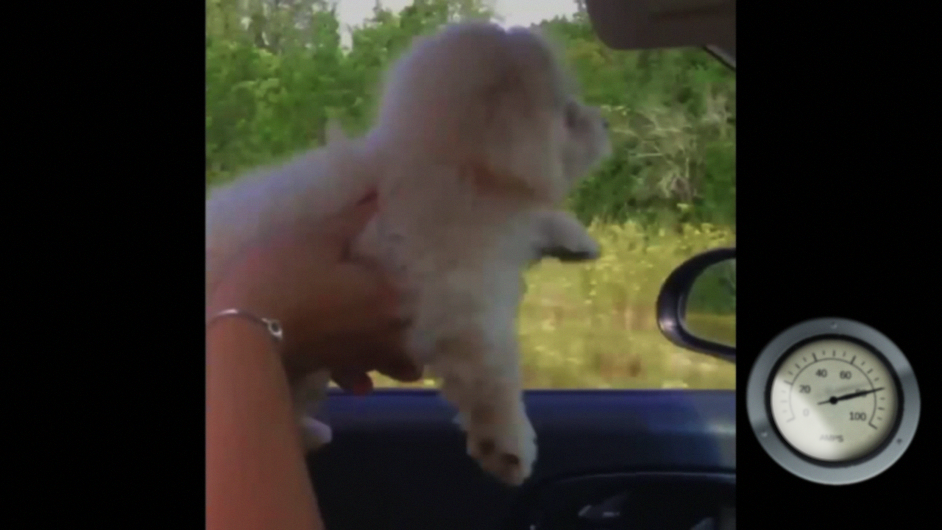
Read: 80,A
